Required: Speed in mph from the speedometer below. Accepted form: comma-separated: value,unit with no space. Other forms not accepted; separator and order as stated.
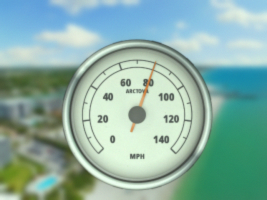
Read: 80,mph
